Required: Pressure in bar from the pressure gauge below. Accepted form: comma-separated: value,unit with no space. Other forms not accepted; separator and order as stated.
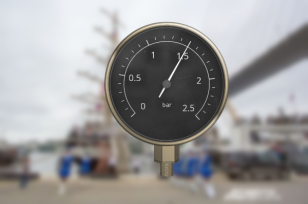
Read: 1.5,bar
